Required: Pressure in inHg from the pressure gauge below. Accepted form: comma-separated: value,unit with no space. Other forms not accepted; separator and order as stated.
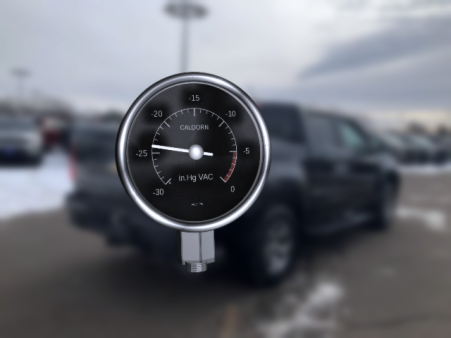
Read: -24,inHg
